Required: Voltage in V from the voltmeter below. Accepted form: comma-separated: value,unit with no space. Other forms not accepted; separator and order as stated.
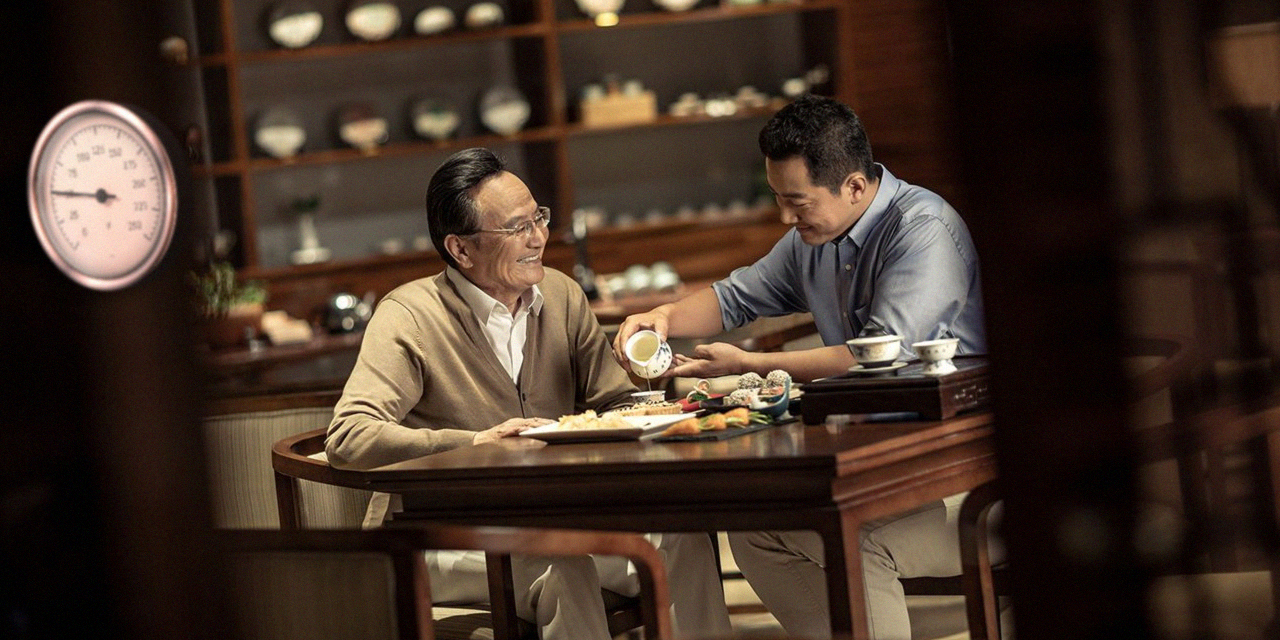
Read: 50,V
